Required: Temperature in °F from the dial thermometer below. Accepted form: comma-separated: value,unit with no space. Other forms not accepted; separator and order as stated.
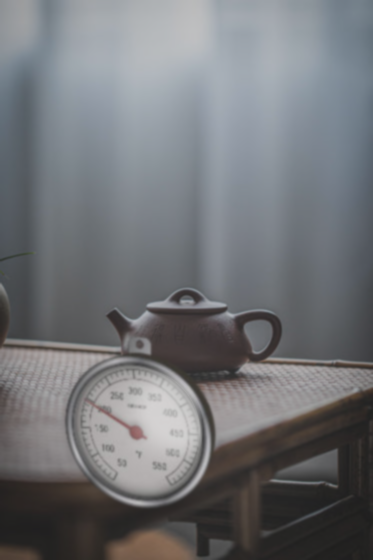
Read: 200,°F
